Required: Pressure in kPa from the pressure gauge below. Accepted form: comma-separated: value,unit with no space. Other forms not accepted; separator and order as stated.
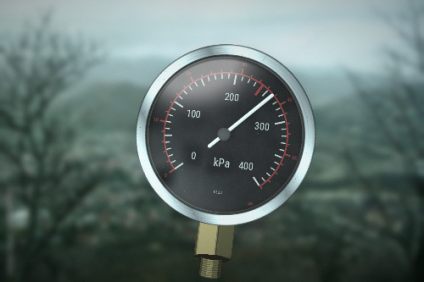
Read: 260,kPa
